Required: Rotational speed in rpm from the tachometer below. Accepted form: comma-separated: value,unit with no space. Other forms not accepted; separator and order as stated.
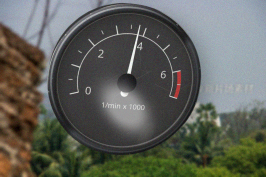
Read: 3750,rpm
